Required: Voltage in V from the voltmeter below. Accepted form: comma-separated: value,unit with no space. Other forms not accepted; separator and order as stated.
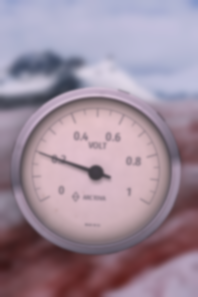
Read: 0.2,V
